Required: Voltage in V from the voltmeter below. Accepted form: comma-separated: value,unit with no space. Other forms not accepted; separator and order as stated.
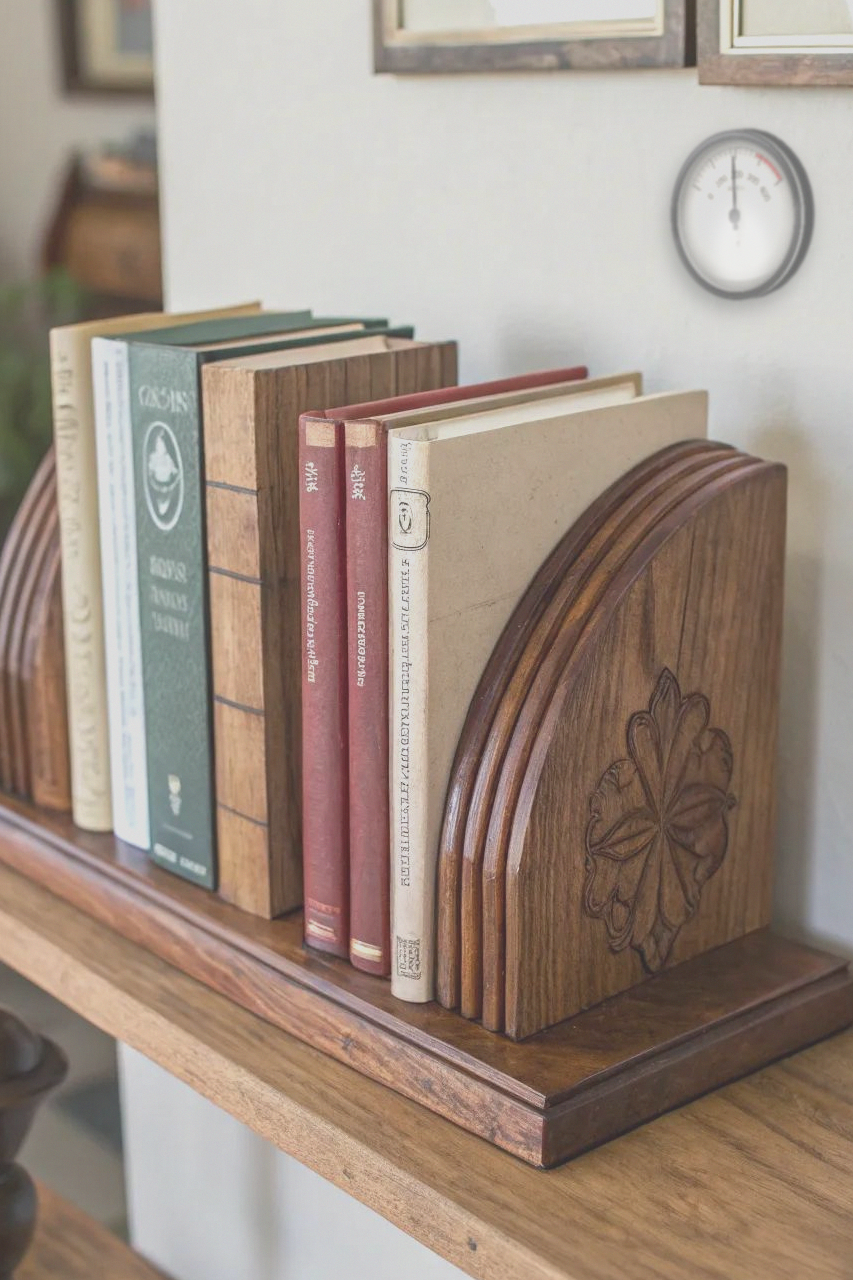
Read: 200,V
